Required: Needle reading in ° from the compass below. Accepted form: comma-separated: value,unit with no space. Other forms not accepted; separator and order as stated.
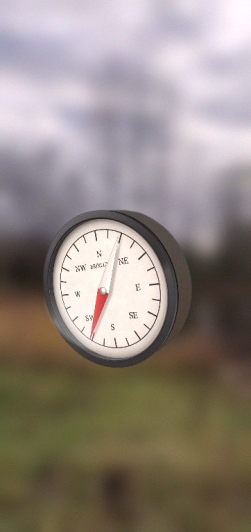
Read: 210,°
